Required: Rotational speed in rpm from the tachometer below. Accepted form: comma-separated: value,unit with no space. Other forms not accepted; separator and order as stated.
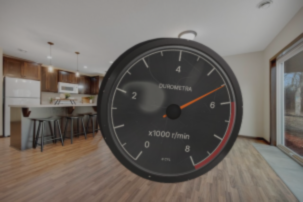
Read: 5500,rpm
